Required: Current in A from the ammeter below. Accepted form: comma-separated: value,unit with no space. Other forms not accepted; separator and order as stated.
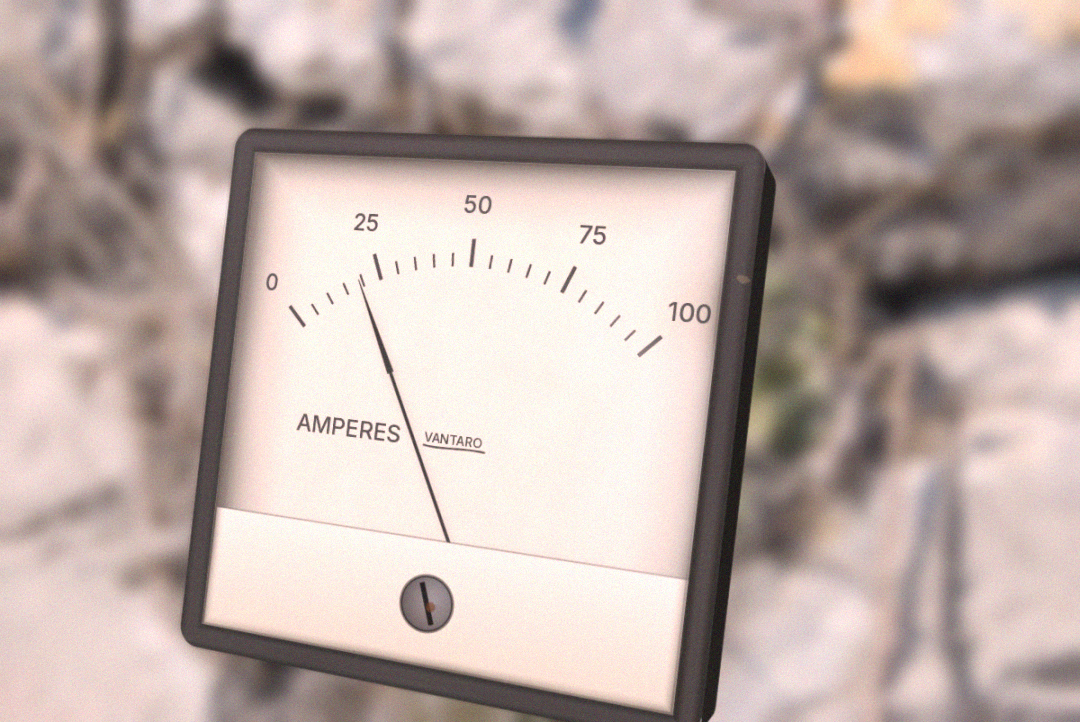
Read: 20,A
